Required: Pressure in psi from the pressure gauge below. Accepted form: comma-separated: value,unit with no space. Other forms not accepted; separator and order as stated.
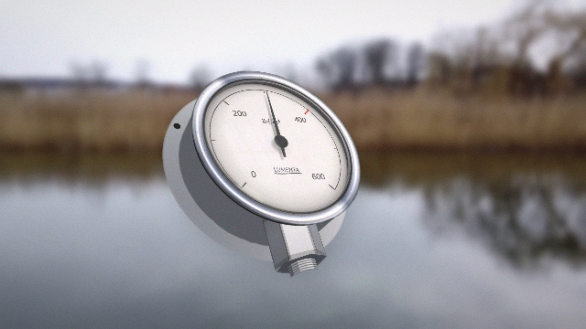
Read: 300,psi
